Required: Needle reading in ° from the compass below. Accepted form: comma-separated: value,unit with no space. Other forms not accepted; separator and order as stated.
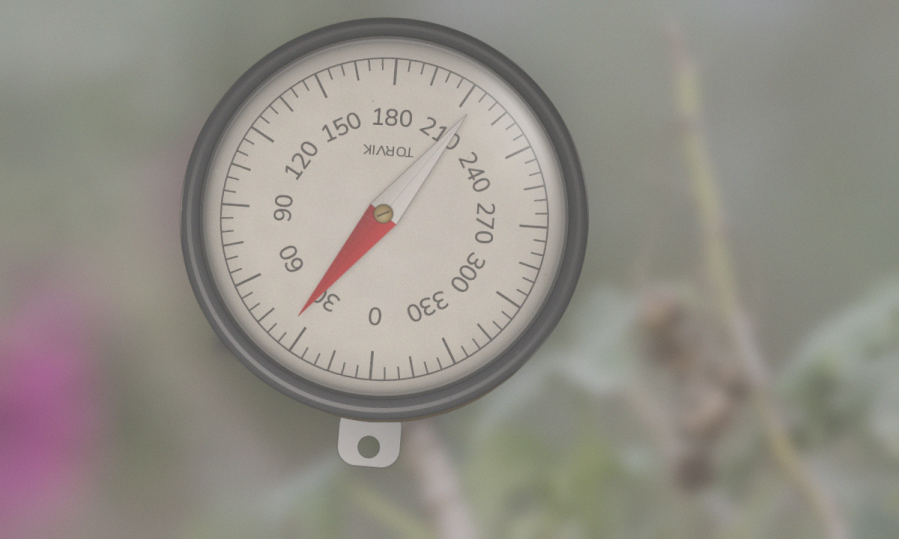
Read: 35,°
